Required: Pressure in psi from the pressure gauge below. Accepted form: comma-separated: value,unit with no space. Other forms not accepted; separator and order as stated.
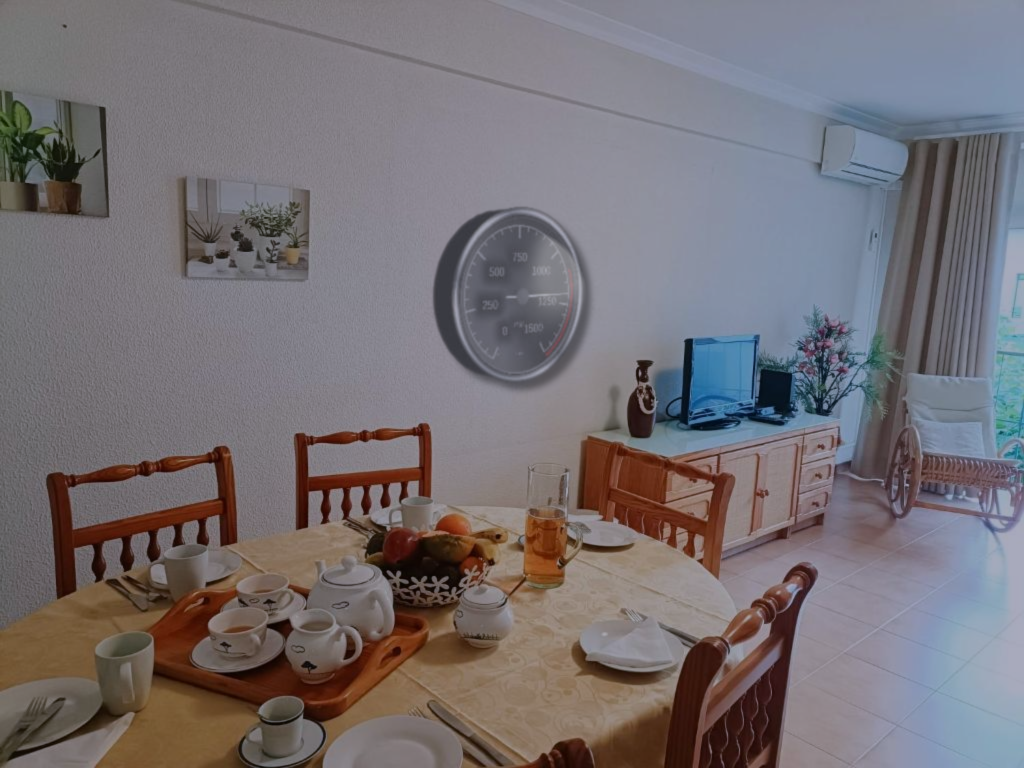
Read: 1200,psi
